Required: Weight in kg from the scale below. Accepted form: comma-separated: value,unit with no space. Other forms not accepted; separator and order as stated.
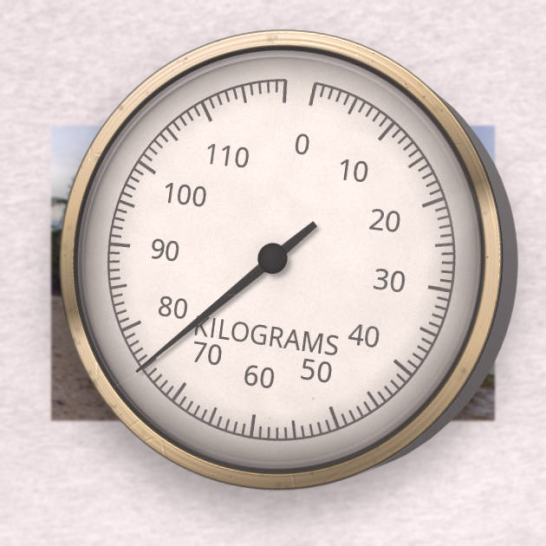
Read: 75,kg
